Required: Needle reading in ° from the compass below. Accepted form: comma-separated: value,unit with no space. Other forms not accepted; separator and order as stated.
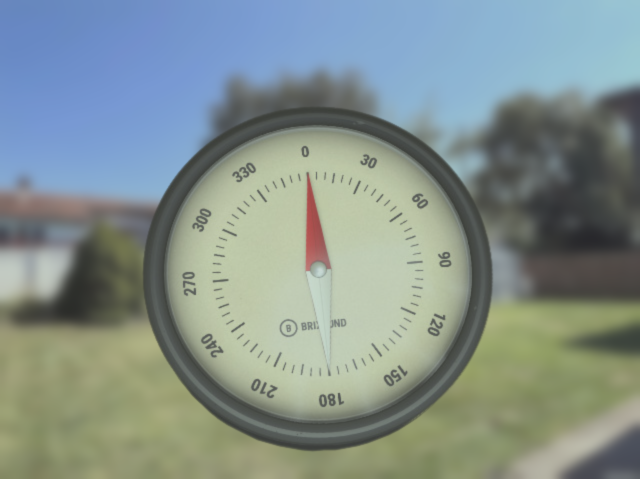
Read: 0,°
